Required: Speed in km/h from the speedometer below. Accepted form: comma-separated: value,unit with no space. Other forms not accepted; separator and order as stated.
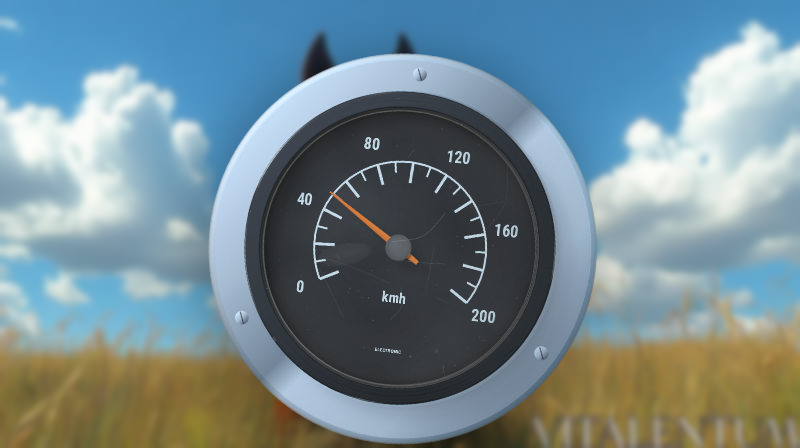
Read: 50,km/h
